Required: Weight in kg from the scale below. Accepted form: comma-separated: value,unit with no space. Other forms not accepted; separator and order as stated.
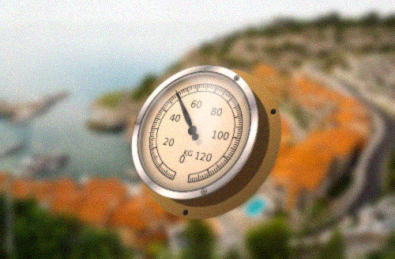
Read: 50,kg
